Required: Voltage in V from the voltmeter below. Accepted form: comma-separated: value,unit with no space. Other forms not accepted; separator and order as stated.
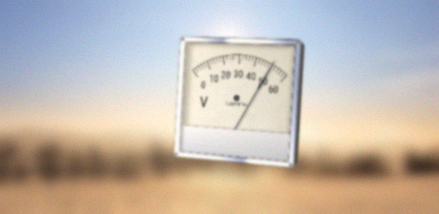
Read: 50,V
